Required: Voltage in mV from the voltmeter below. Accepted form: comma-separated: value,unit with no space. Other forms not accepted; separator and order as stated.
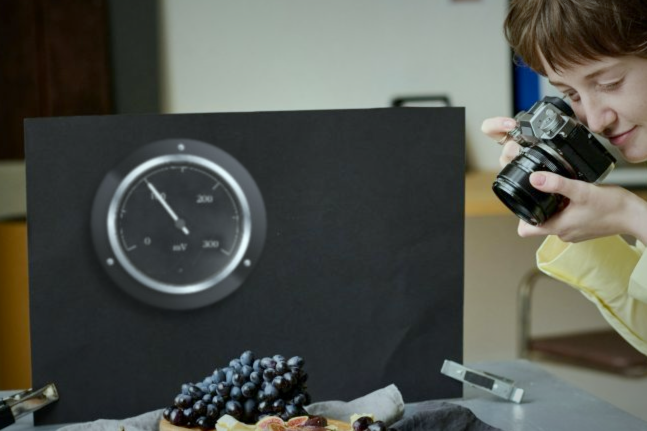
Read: 100,mV
